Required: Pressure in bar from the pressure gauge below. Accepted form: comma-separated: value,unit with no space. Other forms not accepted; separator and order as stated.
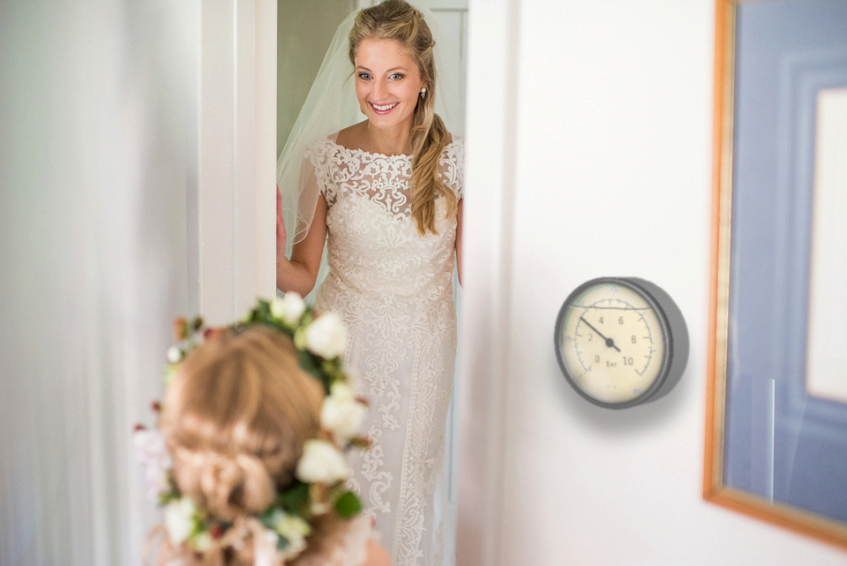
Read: 3,bar
